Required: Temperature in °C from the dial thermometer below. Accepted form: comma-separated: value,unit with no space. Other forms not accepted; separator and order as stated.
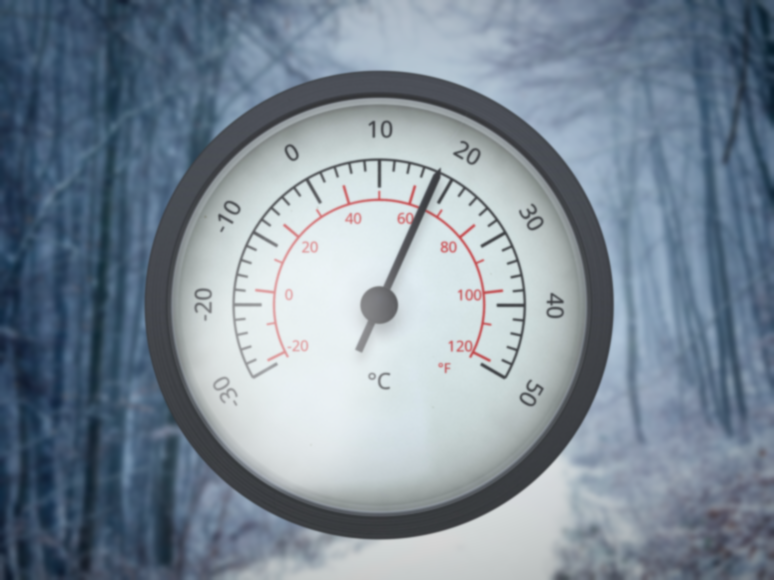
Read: 18,°C
